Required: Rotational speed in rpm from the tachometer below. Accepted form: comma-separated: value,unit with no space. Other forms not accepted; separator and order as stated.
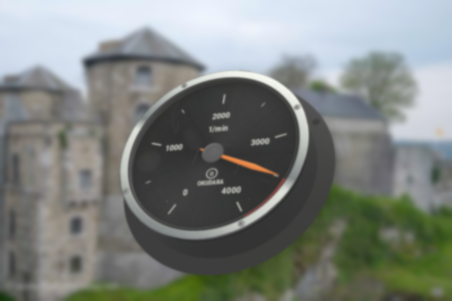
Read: 3500,rpm
